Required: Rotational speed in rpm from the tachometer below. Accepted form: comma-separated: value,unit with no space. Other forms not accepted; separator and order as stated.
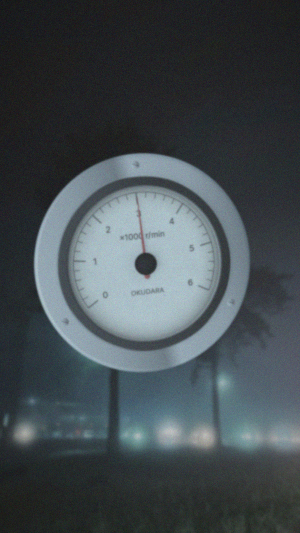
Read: 3000,rpm
